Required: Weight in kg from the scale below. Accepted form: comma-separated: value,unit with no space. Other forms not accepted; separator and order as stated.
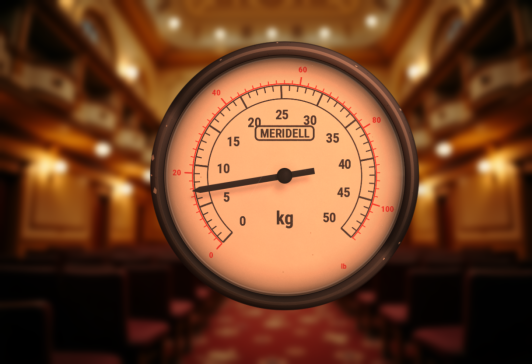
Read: 7,kg
